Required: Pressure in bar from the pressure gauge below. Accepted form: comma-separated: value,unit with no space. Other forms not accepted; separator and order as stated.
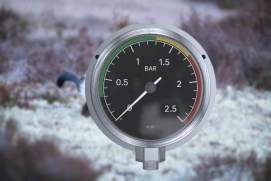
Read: 0,bar
